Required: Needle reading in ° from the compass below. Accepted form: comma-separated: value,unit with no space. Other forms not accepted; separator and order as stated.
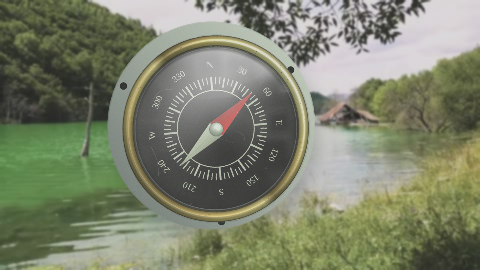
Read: 50,°
